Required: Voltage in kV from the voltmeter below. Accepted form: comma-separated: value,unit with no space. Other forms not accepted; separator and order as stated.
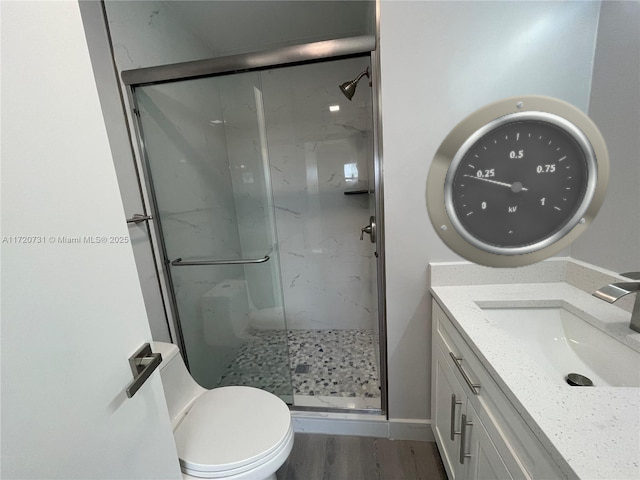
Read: 0.2,kV
